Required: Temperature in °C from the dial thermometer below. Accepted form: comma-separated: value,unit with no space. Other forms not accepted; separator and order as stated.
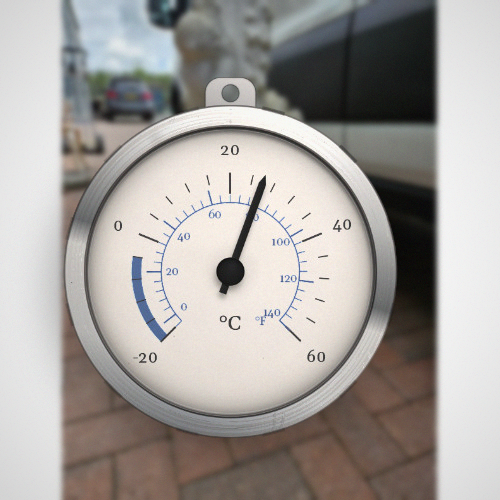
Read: 26,°C
